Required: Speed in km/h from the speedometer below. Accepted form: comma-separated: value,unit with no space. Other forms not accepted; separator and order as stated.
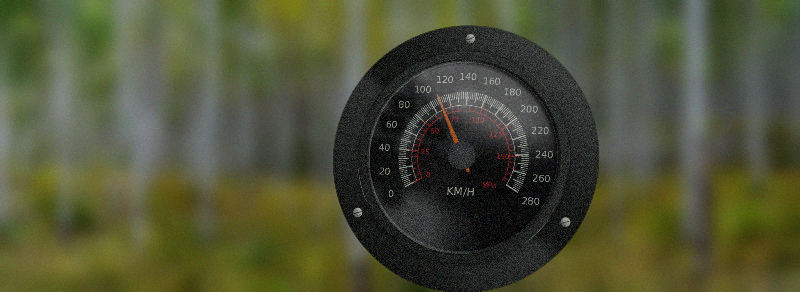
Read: 110,km/h
